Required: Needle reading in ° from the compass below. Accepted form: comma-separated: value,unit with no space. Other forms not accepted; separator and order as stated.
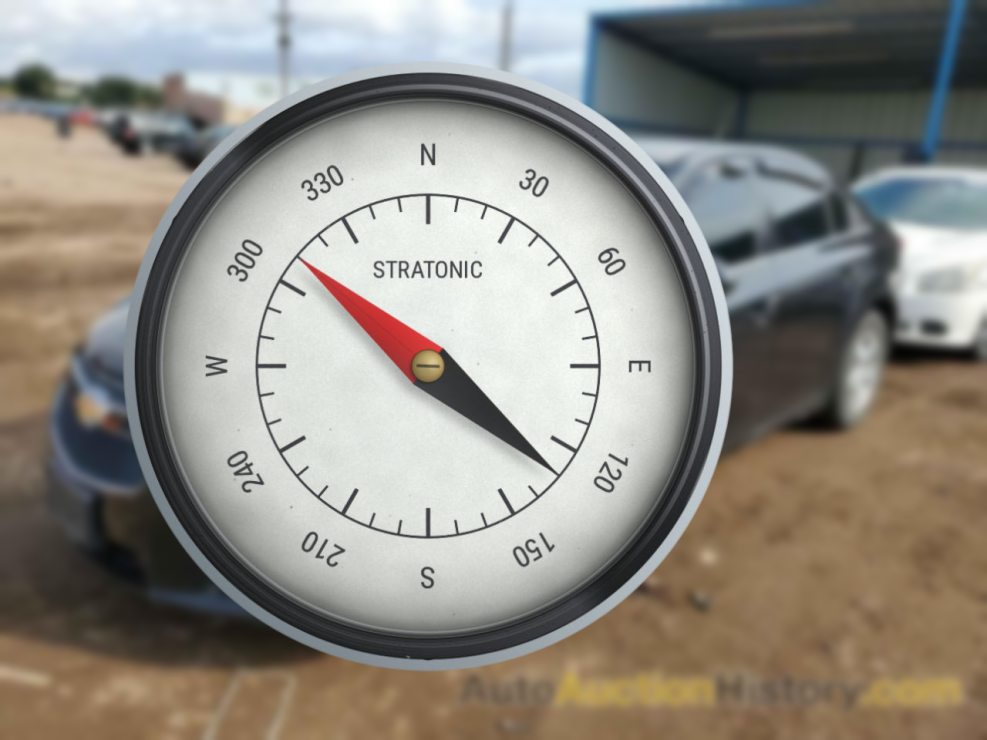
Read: 310,°
